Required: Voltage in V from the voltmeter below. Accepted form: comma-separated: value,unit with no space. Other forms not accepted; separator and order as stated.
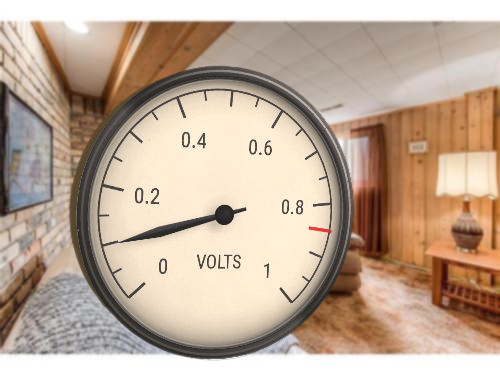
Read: 0.1,V
